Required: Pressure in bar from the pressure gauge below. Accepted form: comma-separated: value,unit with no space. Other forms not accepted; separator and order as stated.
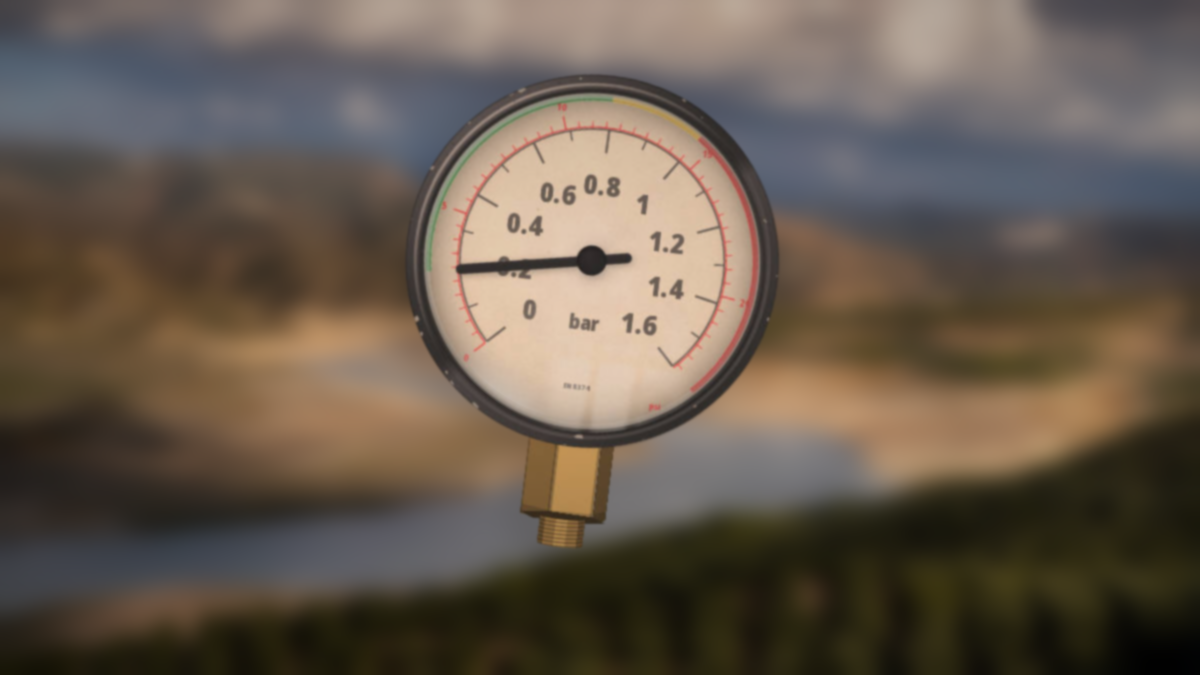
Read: 0.2,bar
